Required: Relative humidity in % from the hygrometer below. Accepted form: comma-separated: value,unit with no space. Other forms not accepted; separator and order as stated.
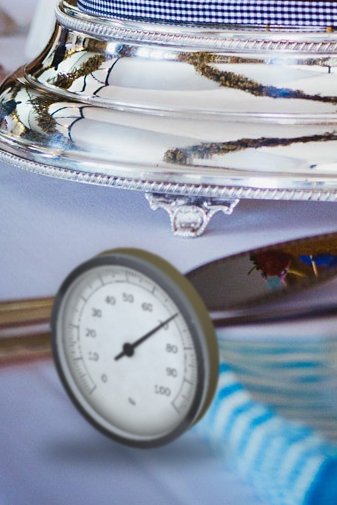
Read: 70,%
